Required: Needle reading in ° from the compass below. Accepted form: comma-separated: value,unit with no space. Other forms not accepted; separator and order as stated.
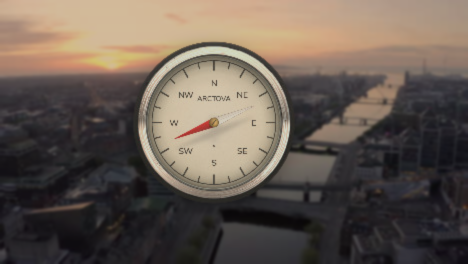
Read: 247.5,°
